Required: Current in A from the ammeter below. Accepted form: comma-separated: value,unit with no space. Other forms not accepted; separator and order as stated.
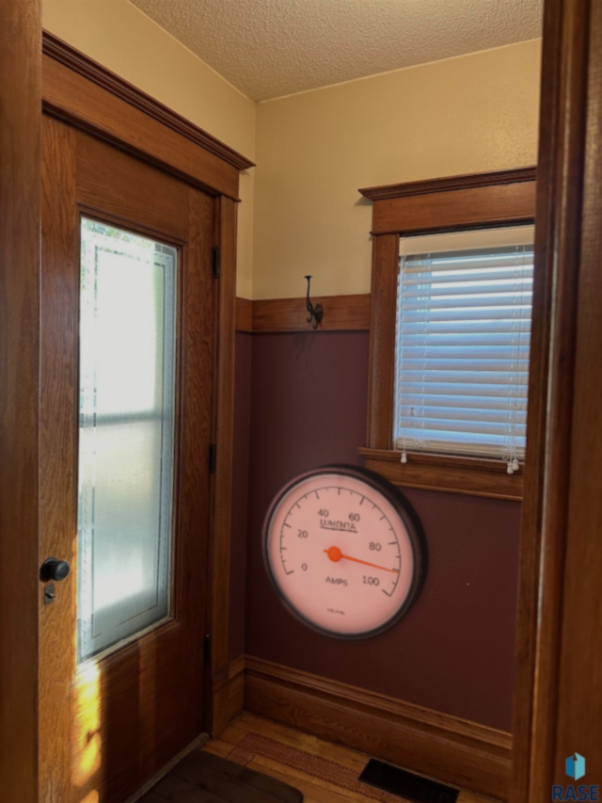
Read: 90,A
